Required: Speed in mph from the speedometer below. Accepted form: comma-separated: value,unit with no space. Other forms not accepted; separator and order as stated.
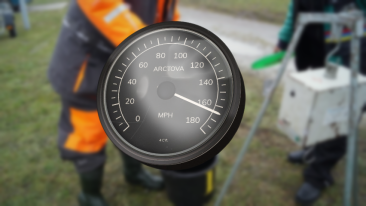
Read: 165,mph
